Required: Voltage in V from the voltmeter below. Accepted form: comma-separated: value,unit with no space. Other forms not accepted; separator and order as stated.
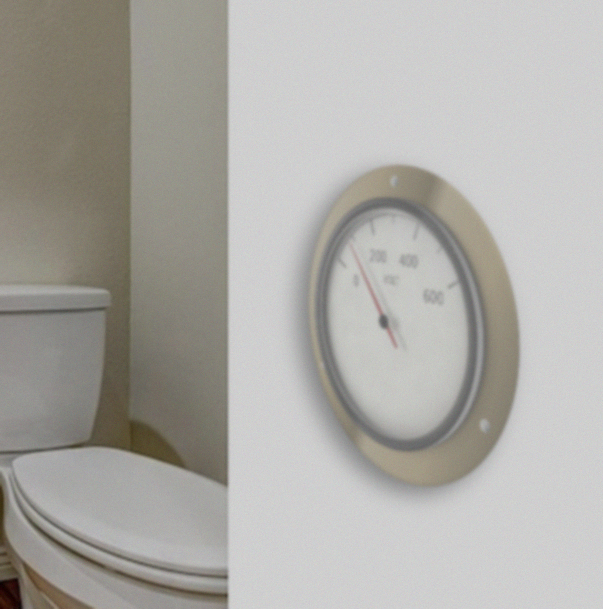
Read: 100,V
